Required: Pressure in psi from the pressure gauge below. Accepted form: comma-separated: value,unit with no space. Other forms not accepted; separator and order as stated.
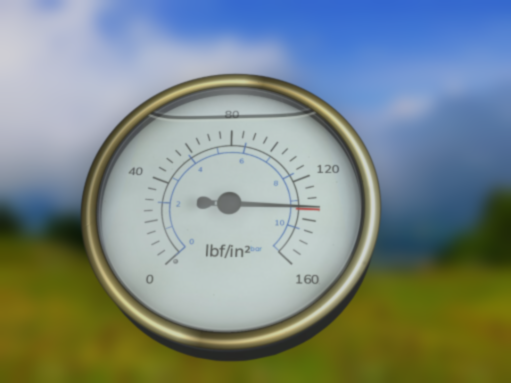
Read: 135,psi
